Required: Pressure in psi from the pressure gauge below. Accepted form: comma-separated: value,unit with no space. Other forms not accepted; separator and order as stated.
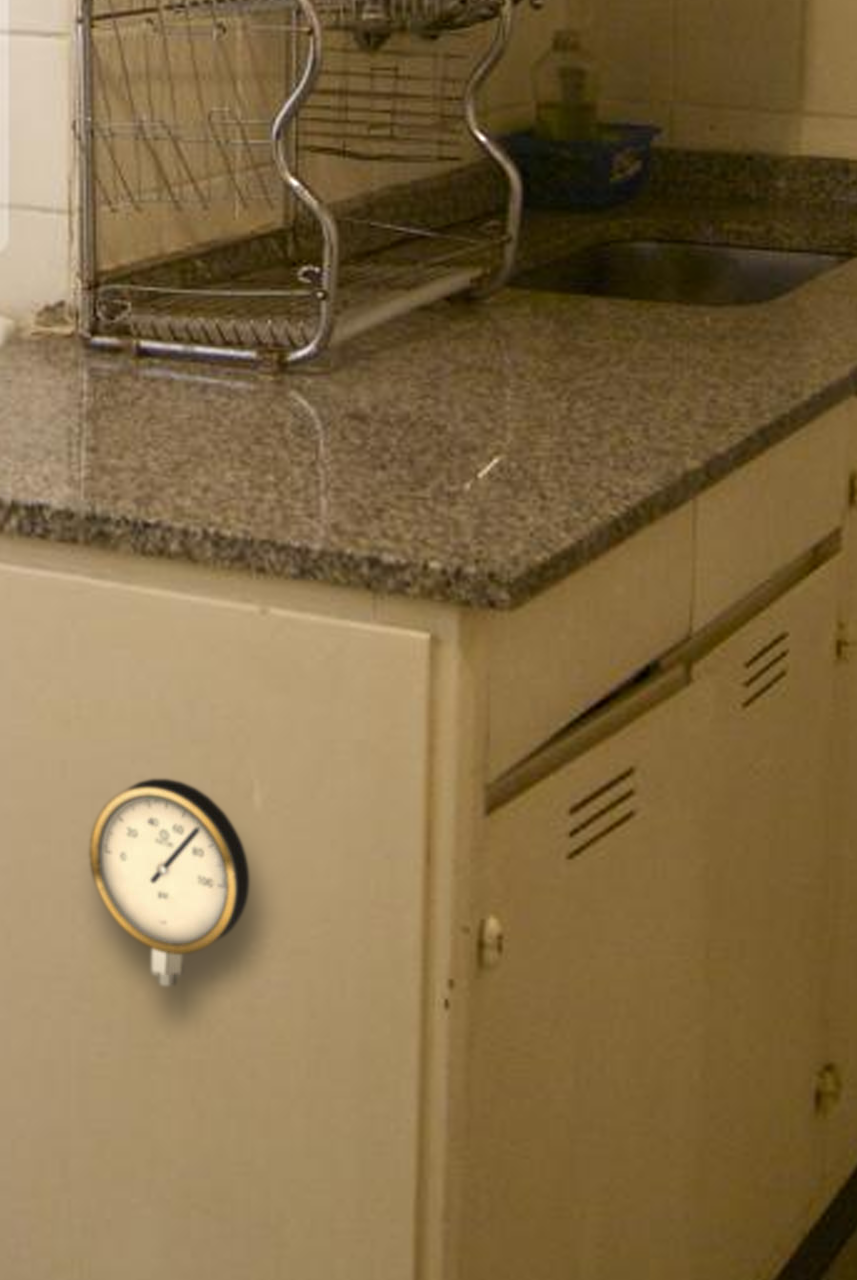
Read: 70,psi
